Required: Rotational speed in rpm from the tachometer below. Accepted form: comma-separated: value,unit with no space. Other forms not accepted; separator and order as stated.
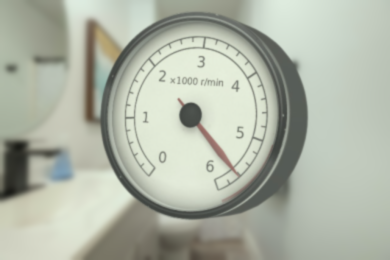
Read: 5600,rpm
